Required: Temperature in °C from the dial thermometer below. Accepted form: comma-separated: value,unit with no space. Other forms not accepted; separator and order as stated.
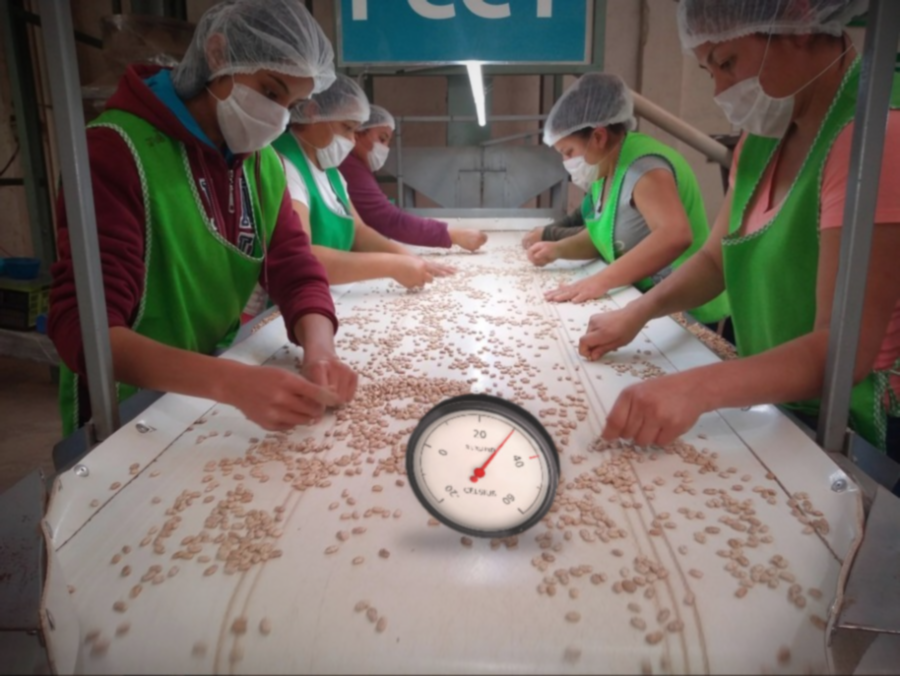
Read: 30,°C
